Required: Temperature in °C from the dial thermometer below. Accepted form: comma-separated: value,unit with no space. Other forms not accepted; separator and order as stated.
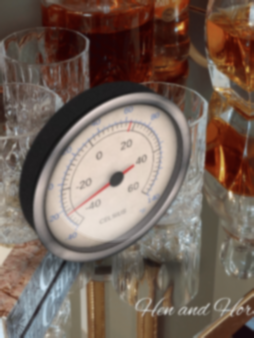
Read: -30,°C
